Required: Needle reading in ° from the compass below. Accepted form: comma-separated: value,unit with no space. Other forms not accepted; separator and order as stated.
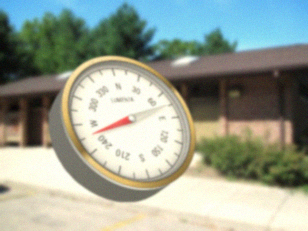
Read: 255,°
